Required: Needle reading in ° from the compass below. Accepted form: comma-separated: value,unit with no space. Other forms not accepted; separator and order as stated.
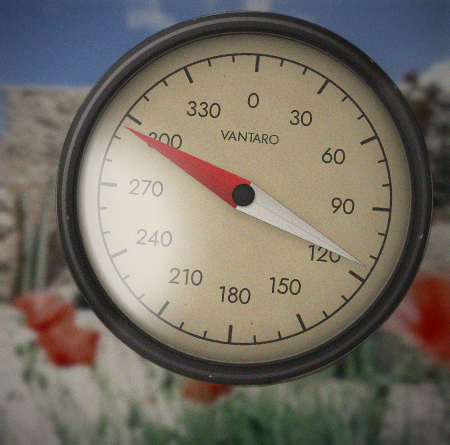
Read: 295,°
